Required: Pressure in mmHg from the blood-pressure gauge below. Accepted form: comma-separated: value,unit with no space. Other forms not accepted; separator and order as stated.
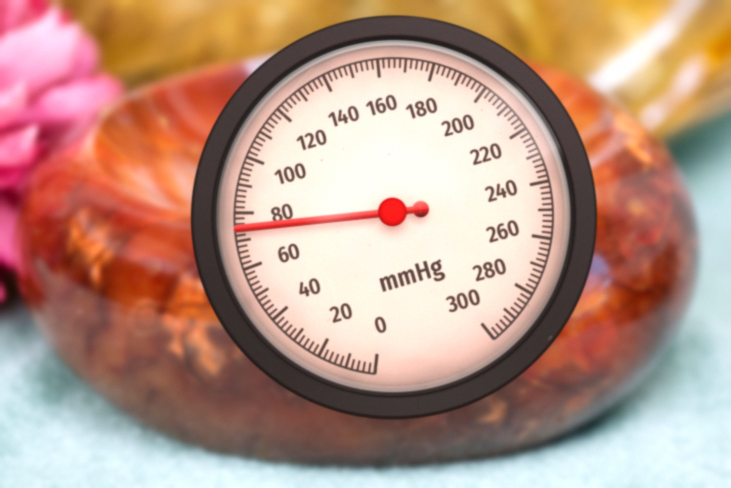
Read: 74,mmHg
